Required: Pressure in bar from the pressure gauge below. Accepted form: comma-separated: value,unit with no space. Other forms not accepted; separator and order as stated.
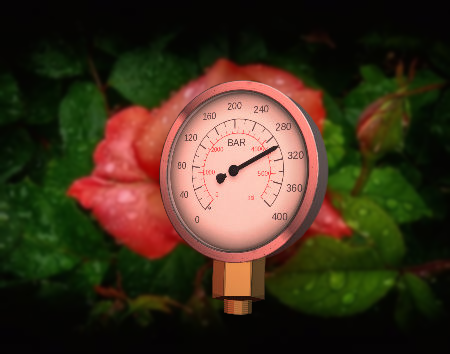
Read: 300,bar
